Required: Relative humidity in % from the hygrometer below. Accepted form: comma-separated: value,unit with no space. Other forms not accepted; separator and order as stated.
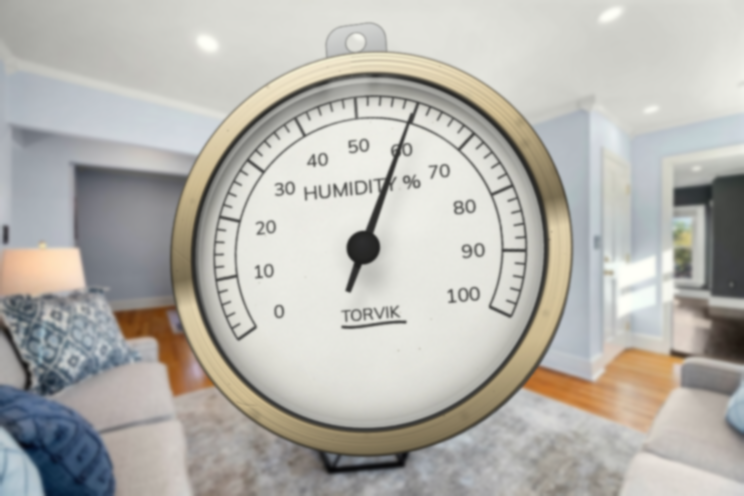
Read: 60,%
